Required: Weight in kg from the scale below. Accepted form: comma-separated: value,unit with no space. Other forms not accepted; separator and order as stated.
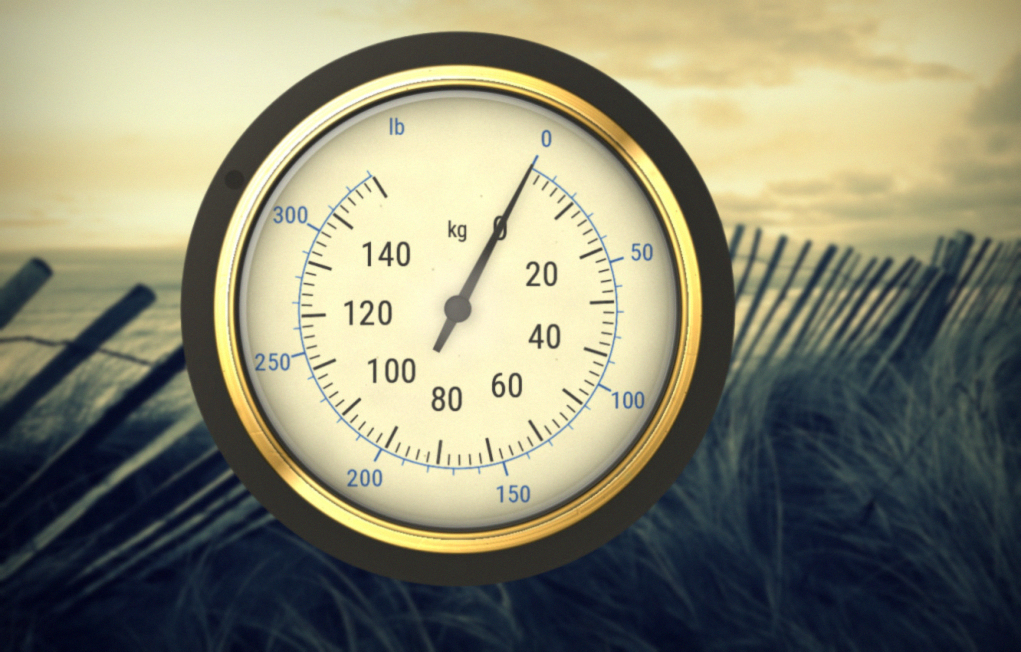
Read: 0,kg
